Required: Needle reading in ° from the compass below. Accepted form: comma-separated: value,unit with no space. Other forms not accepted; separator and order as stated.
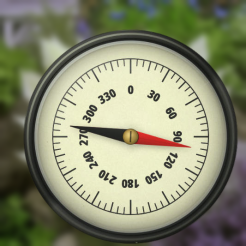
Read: 100,°
